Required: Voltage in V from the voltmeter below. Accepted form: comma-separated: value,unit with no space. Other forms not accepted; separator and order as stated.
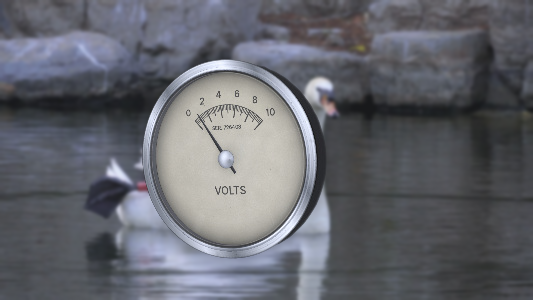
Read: 1,V
